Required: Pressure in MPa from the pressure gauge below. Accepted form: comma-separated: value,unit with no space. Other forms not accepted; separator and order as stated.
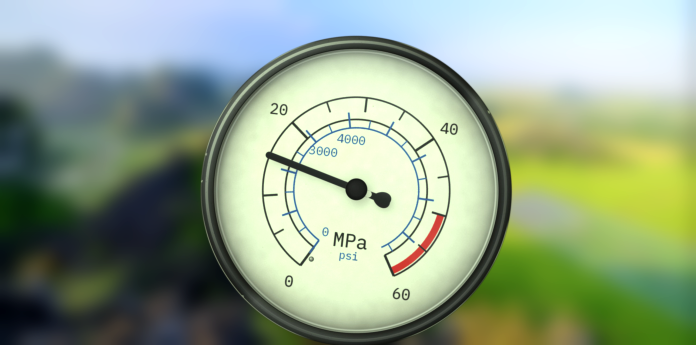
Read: 15,MPa
